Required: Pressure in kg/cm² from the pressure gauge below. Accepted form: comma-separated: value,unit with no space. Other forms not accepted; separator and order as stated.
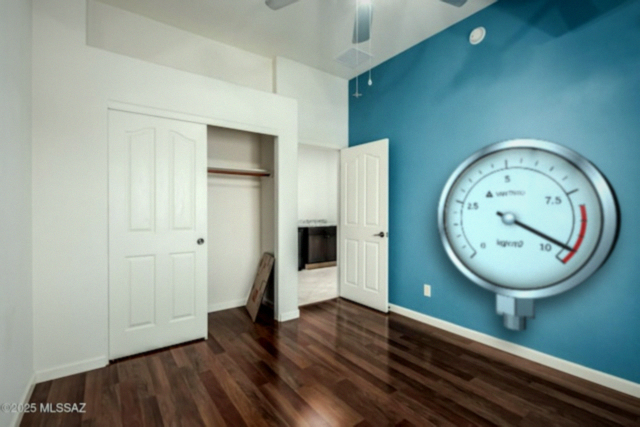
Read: 9.5,kg/cm²
